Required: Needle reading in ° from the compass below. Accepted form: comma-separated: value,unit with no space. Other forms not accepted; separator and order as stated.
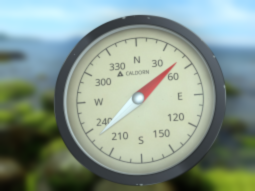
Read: 50,°
